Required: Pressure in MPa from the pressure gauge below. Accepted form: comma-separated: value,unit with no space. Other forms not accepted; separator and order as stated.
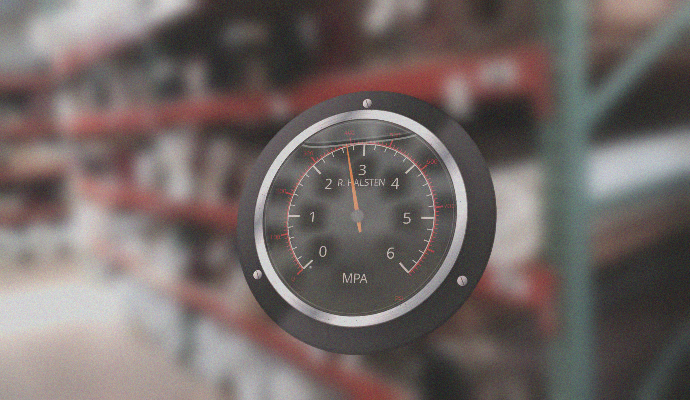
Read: 2.7,MPa
